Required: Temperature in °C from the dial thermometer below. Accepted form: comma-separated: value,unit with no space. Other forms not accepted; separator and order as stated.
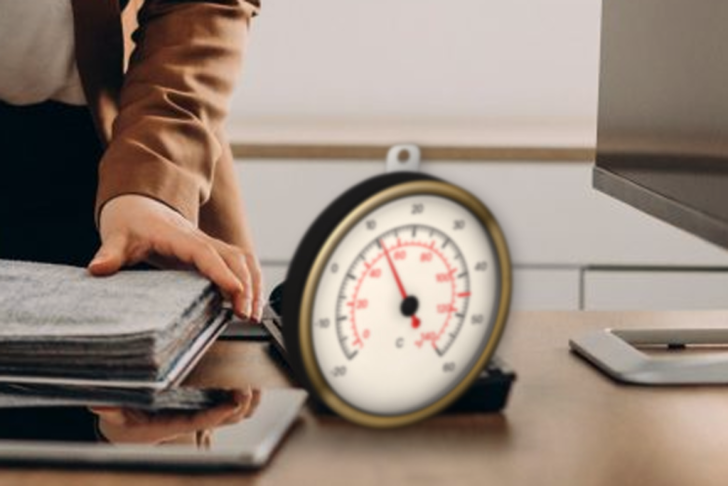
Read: 10,°C
